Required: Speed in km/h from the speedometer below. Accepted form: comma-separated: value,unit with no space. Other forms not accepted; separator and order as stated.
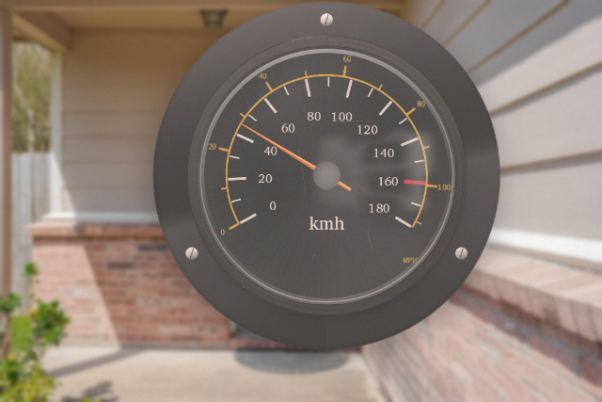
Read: 45,km/h
